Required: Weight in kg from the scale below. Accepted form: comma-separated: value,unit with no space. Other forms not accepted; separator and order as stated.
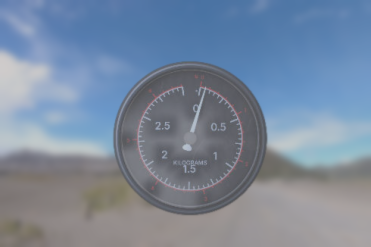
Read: 0.05,kg
